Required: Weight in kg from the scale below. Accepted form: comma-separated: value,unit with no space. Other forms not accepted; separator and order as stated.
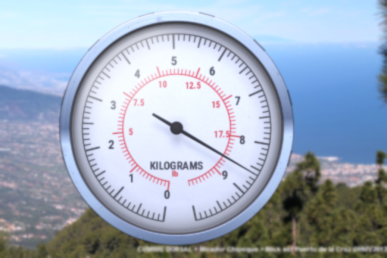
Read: 8.6,kg
